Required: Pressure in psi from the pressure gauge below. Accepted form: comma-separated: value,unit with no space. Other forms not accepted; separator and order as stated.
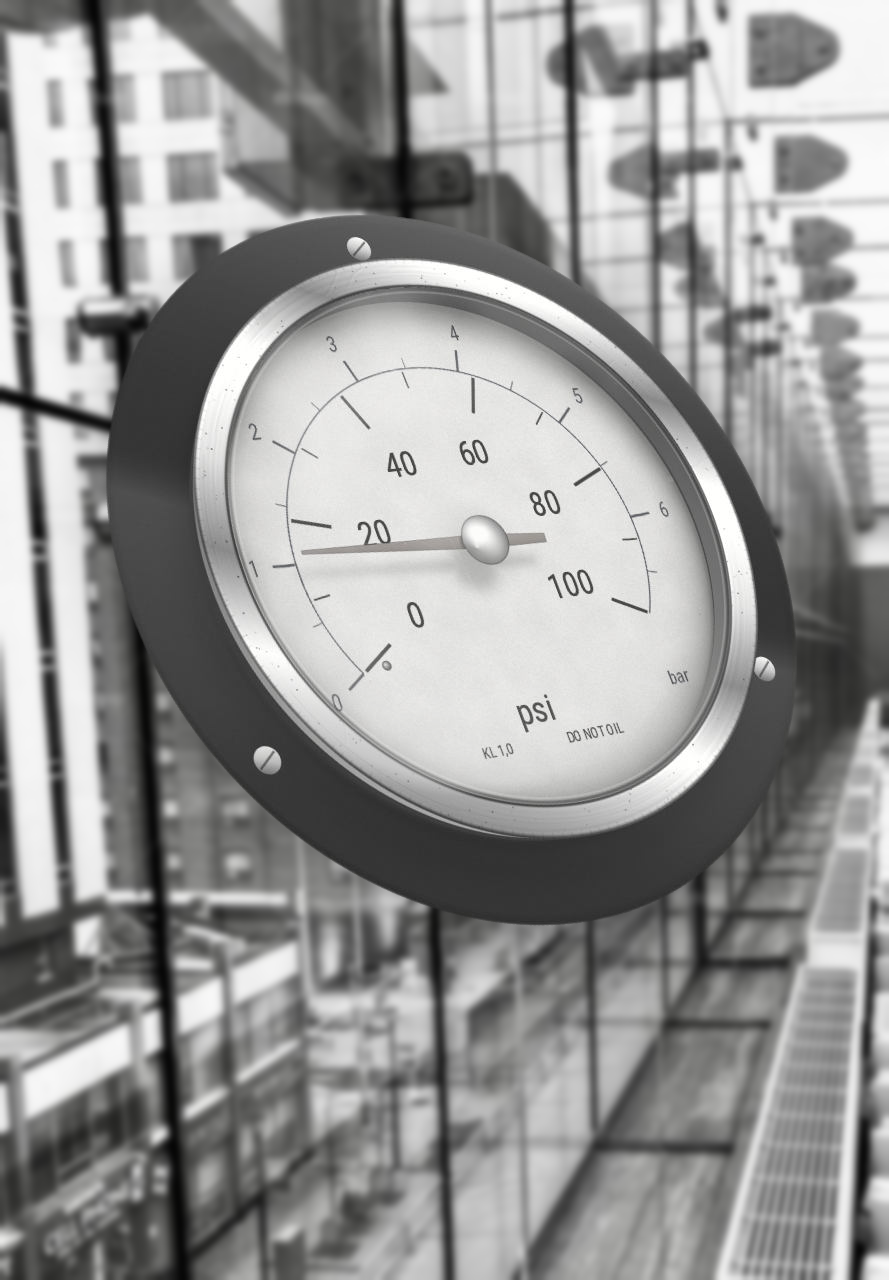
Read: 15,psi
